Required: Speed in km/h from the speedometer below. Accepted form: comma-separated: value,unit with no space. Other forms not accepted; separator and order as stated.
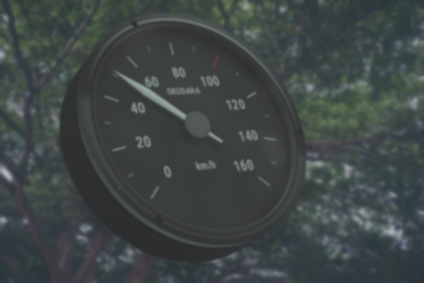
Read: 50,km/h
